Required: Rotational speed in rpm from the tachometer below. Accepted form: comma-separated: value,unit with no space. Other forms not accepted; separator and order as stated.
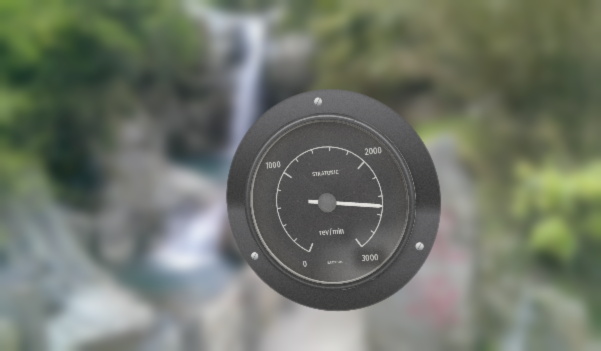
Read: 2500,rpm
